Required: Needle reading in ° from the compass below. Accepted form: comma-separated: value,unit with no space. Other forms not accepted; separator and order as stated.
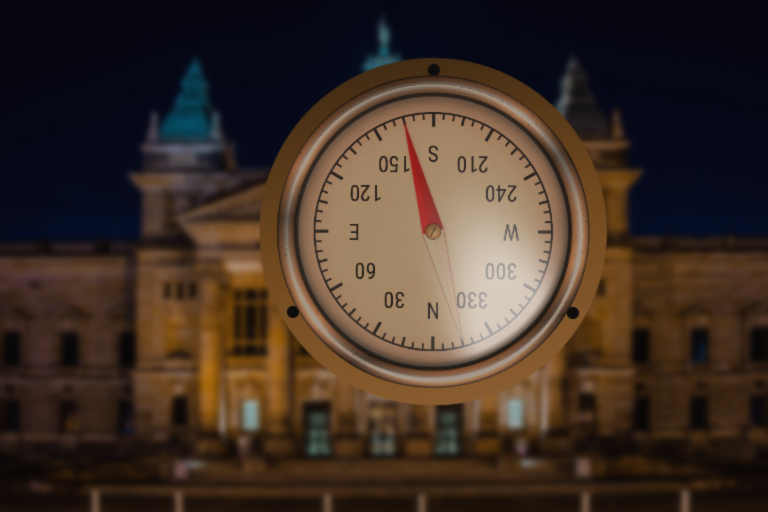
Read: 165,°
